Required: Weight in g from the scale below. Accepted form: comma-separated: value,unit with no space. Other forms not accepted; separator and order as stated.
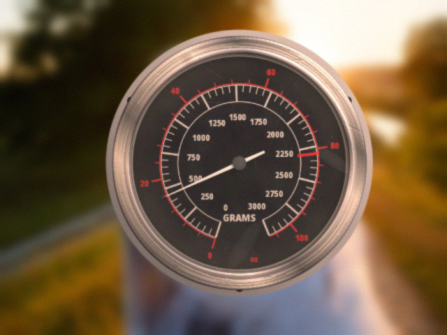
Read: 450,g
